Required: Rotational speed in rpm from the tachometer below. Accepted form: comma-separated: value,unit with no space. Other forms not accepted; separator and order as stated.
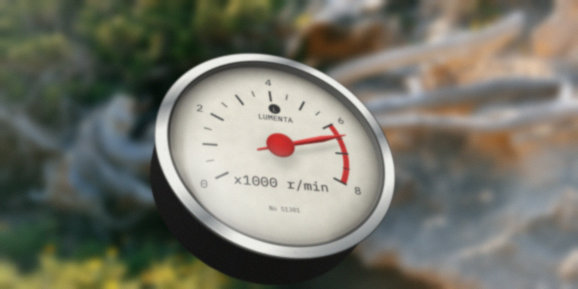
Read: 6500,rpm
